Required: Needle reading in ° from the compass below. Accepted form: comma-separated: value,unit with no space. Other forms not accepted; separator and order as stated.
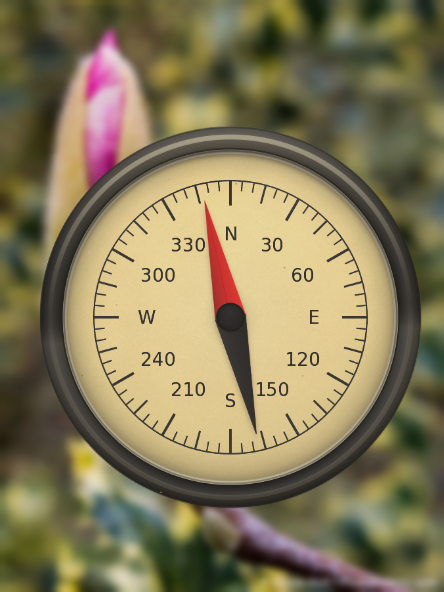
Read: 347.5,°
